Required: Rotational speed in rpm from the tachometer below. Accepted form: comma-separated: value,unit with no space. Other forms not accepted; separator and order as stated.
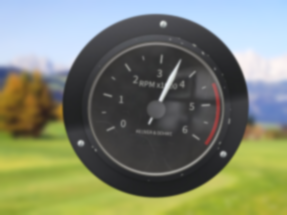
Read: 3500,rpm
